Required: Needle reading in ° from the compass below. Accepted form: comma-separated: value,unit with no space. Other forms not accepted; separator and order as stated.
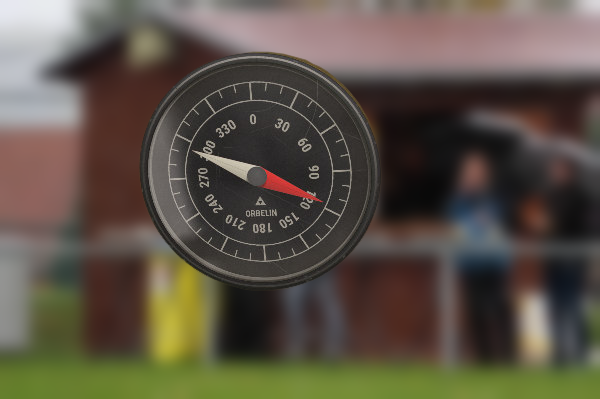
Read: 115,°
